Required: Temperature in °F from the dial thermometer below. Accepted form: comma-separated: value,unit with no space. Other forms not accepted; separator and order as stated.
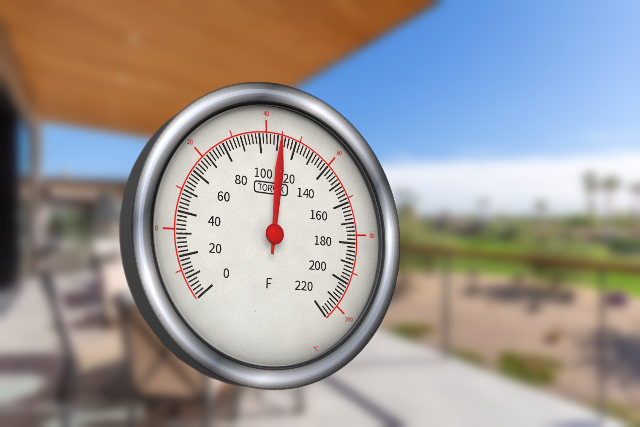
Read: 110,°F
